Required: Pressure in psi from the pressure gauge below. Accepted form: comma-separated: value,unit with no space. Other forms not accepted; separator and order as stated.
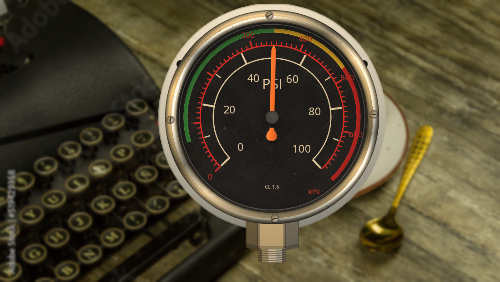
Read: 50,psi
